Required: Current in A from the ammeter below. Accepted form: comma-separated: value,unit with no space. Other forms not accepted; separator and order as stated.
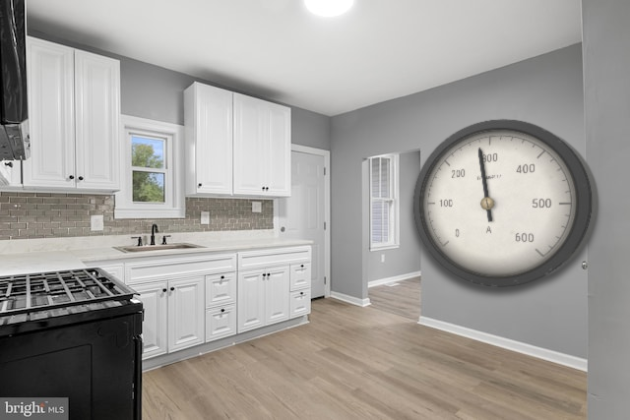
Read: 280,A
